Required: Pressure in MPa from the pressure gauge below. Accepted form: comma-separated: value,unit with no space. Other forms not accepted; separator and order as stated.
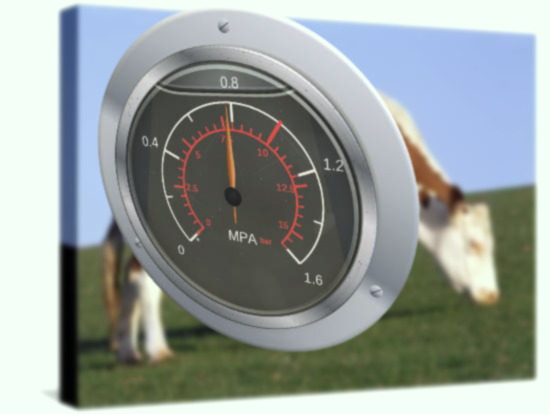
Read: 0.8,MPa
